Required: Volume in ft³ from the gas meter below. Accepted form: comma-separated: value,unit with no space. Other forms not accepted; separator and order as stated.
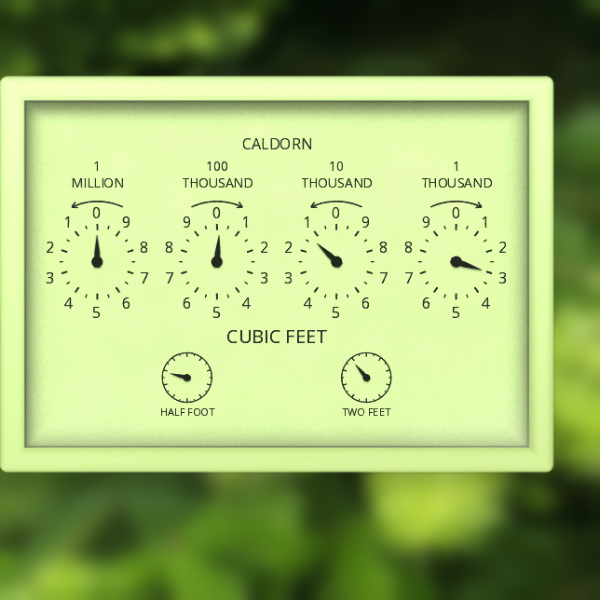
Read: 1300,ft³
